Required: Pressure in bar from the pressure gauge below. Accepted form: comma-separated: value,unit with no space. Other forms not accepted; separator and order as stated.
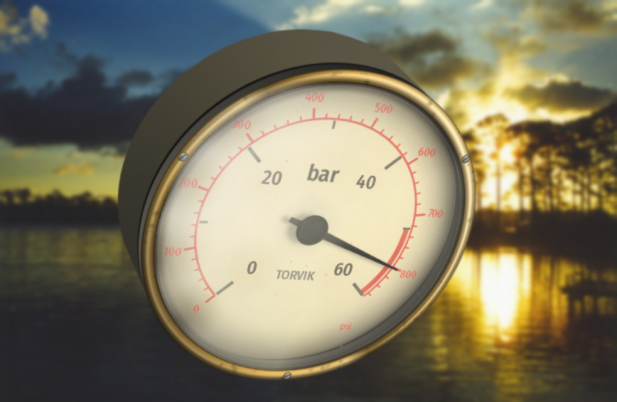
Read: 55,bar
